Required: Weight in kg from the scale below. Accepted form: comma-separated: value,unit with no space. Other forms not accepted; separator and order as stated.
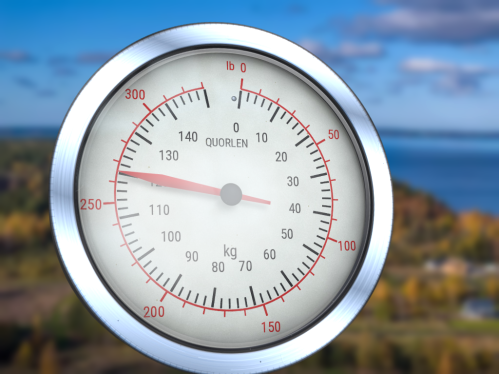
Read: 120,kg
